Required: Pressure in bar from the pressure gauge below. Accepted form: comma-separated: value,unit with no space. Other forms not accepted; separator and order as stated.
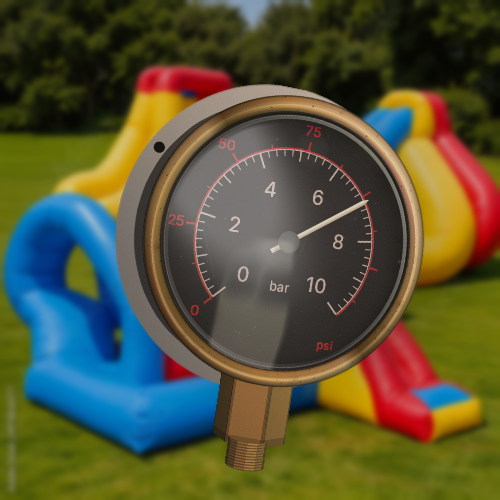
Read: 7,bar
